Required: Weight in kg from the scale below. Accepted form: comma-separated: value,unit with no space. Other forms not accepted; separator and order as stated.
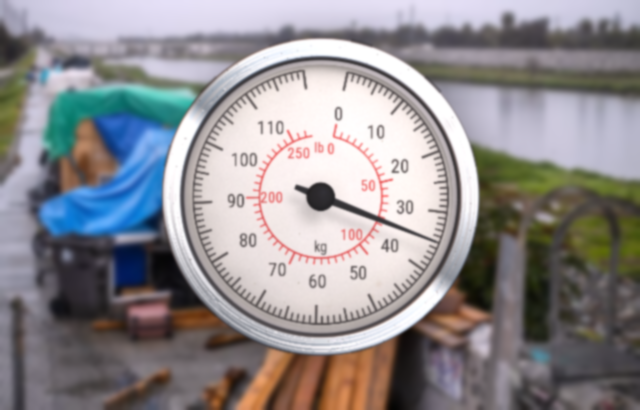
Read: 35,kg
